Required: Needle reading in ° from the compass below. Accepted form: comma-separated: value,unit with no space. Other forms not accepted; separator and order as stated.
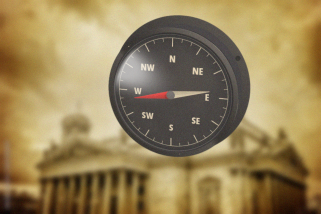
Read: 260,°
